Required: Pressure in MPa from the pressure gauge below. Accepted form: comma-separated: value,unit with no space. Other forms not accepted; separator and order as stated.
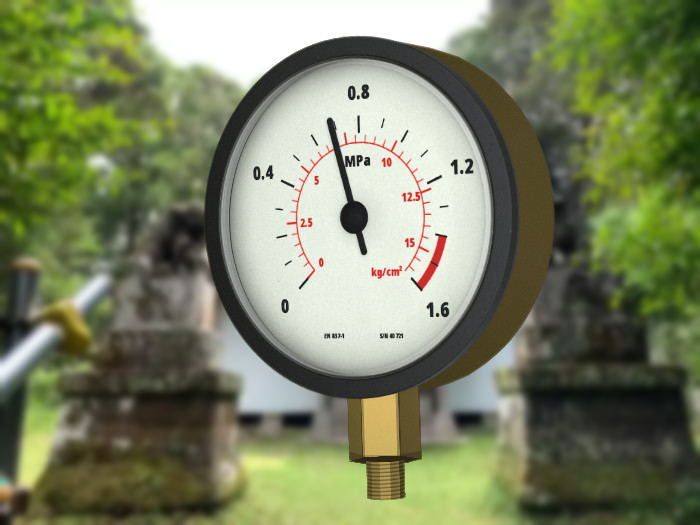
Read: 0.7,MPa
